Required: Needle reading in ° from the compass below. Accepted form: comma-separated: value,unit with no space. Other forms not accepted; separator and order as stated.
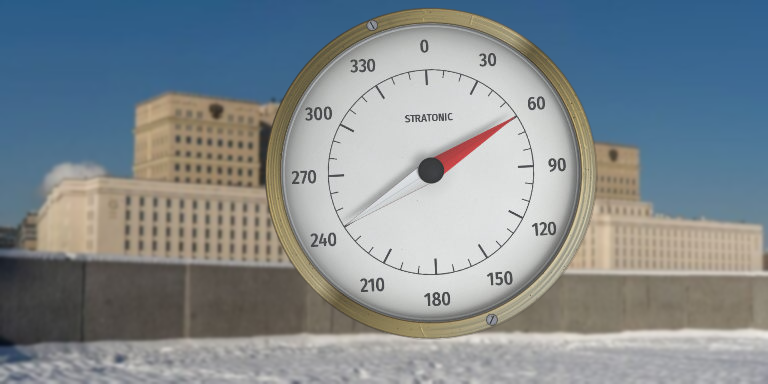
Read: 60,°
